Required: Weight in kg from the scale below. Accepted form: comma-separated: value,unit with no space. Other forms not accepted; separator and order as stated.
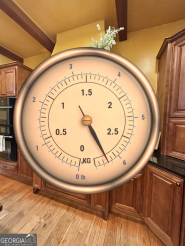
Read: 2.85,kg
